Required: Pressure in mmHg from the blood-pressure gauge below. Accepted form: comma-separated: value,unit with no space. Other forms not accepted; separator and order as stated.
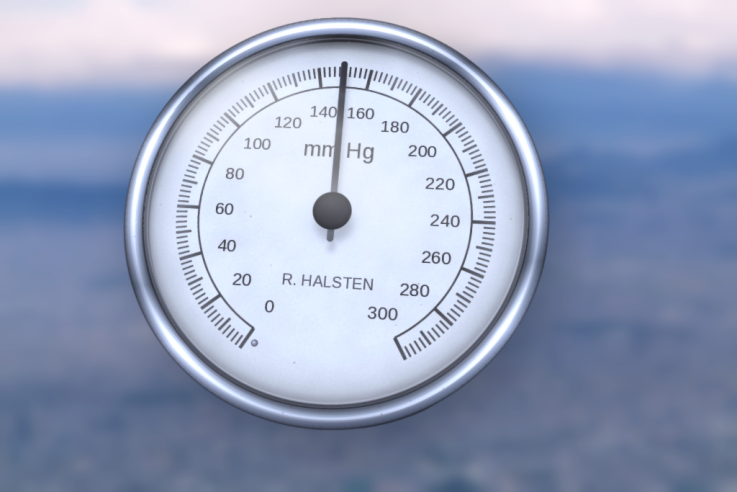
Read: 150,mmHg
